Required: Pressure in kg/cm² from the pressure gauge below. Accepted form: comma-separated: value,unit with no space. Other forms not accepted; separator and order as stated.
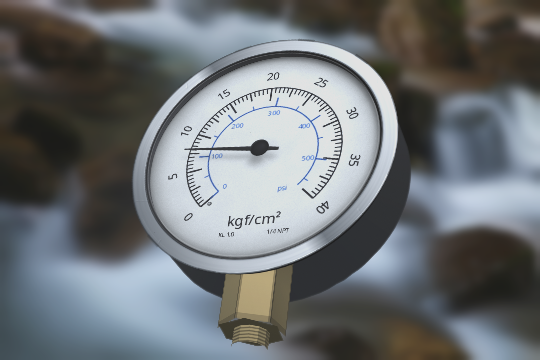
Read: 7.5,kg/cm²
